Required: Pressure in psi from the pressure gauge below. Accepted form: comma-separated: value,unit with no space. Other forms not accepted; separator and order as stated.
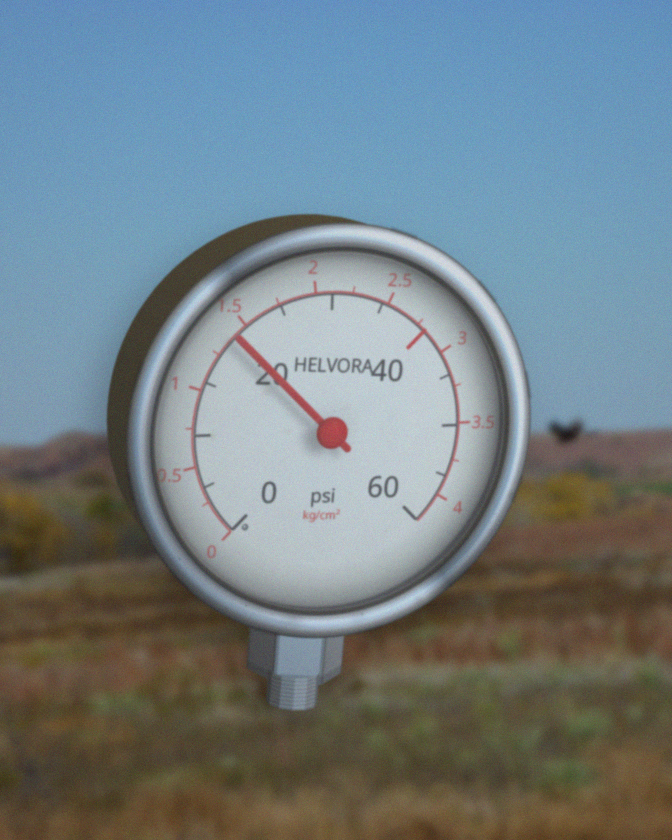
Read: 20,psi
